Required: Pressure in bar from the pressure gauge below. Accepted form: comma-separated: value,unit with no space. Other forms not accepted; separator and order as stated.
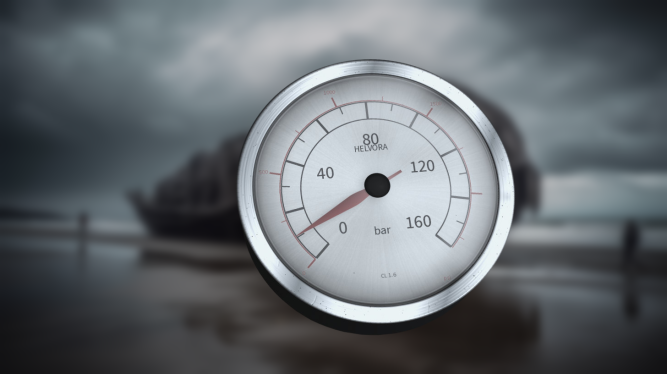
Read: 10,bar
